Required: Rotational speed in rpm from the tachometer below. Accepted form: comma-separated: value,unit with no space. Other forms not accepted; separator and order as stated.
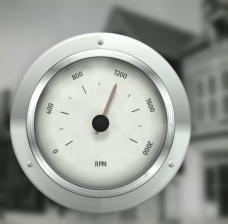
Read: 1200,rpm
